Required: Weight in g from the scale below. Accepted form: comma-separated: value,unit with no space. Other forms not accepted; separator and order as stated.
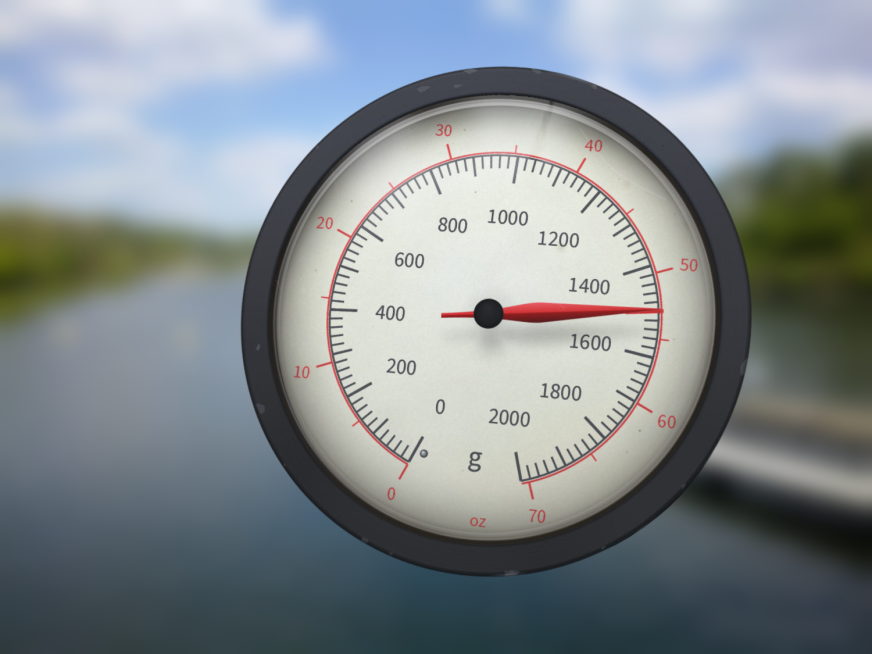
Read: 1500,g
